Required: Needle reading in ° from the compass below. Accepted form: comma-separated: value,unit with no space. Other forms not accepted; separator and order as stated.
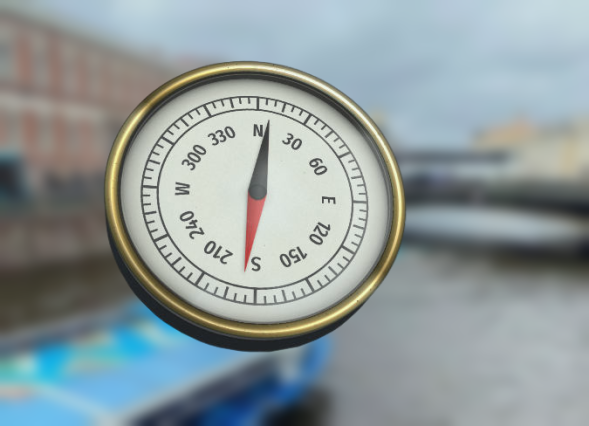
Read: 187.5,°
